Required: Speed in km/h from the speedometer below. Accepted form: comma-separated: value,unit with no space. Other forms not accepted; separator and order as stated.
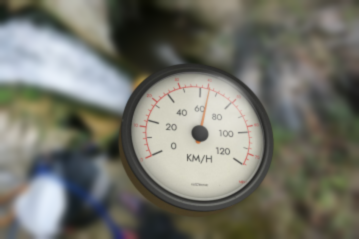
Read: 65,km/h
